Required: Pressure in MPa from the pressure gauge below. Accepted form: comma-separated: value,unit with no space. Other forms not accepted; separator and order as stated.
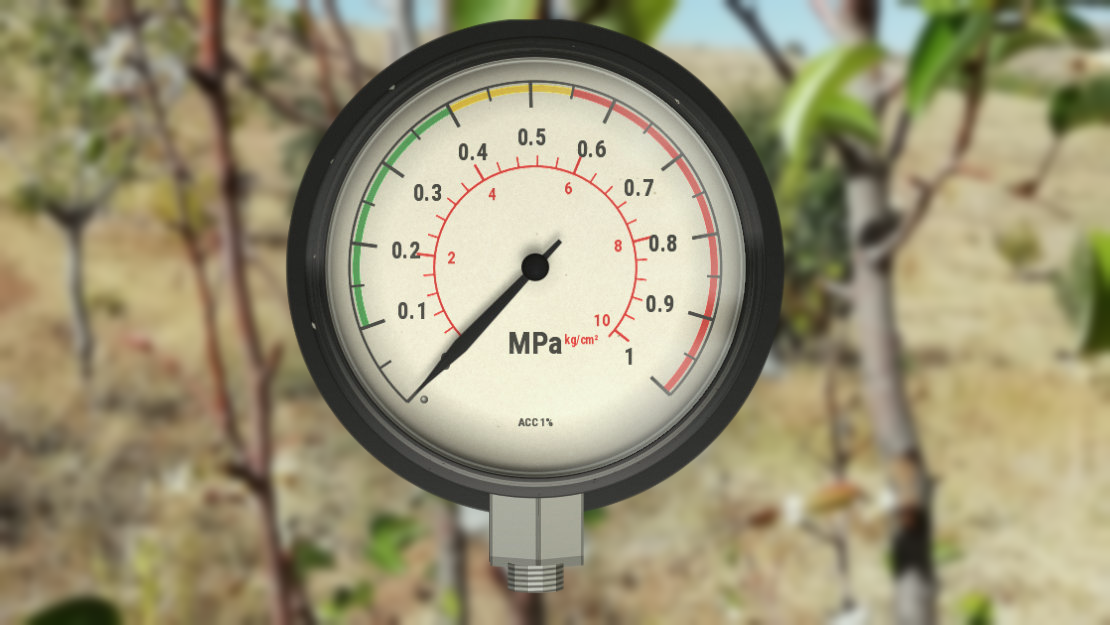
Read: 0,MPa
